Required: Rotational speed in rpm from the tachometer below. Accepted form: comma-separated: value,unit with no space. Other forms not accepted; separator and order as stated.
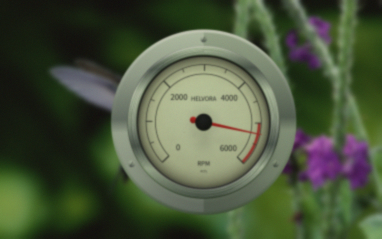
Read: 5250,rpm
